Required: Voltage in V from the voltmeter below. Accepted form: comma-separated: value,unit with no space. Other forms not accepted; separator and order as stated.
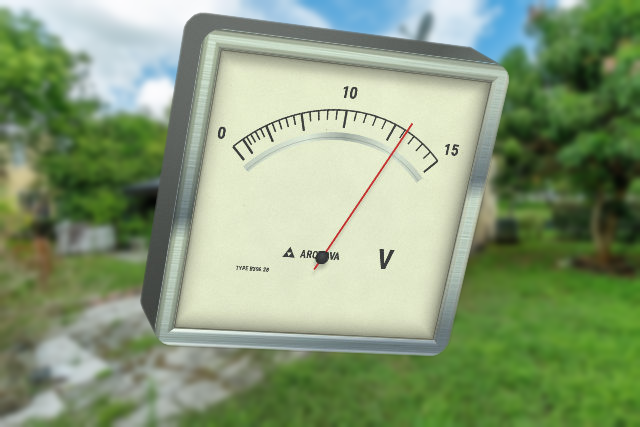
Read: 13,V
